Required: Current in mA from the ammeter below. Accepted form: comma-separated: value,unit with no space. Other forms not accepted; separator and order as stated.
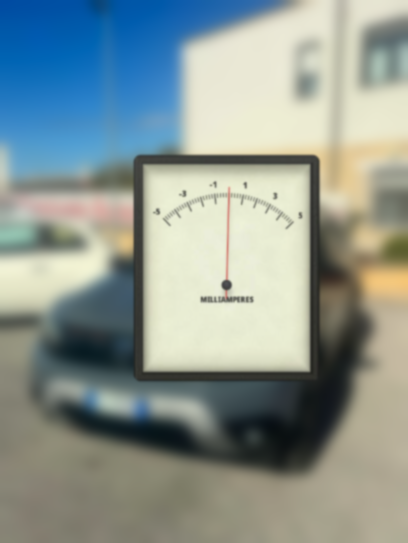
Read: 0,mA
